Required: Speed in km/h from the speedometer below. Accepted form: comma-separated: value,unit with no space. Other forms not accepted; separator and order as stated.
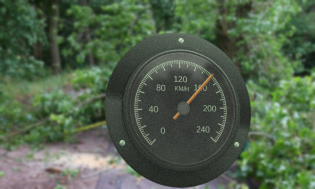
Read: 160,km/h
